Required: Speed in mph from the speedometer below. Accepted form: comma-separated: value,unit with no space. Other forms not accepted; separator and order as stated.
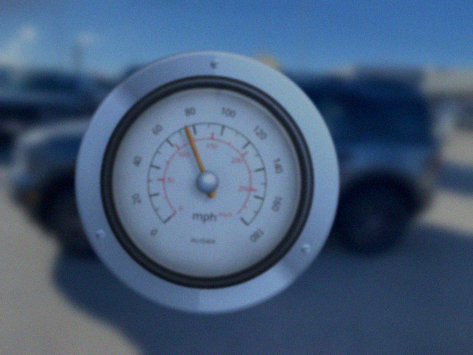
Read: 75,mph
